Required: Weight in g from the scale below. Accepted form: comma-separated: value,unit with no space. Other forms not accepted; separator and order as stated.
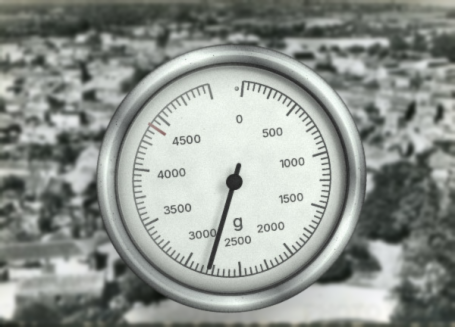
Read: 2800,g
